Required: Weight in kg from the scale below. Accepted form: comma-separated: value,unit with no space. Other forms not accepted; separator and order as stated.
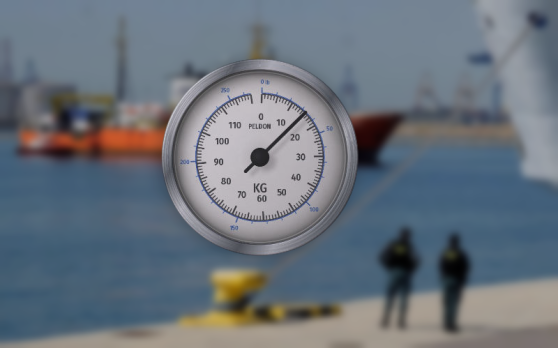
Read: 15,kg
